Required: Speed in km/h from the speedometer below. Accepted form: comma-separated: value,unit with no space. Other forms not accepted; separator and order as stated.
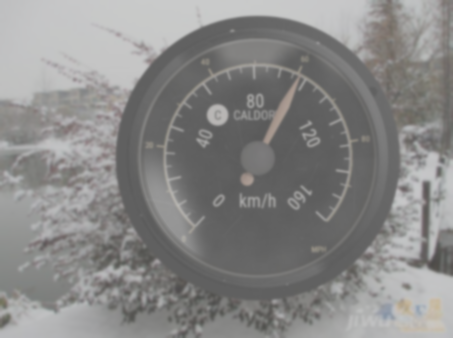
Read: 97.5,km/h
